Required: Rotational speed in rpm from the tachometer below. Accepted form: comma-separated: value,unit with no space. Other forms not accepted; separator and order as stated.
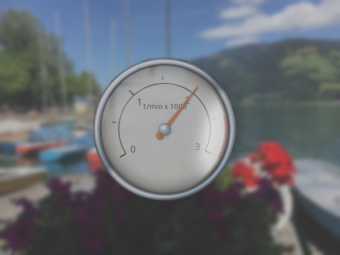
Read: 2000,rpm
